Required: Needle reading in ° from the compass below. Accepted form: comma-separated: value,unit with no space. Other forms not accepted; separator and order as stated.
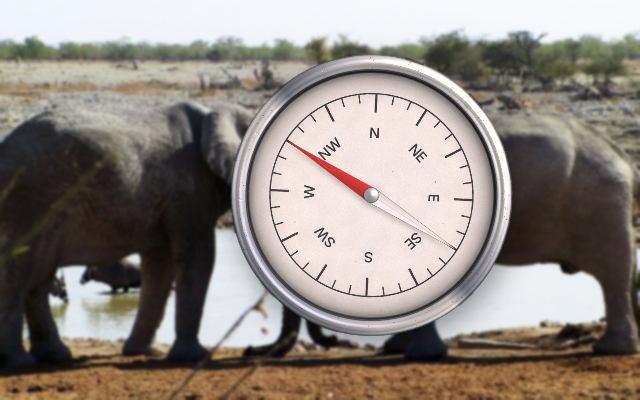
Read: 300,°
